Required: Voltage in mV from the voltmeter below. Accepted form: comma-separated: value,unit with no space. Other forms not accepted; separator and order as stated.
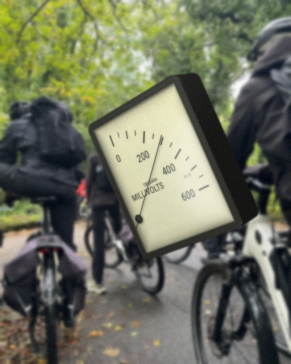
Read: 300,mV
